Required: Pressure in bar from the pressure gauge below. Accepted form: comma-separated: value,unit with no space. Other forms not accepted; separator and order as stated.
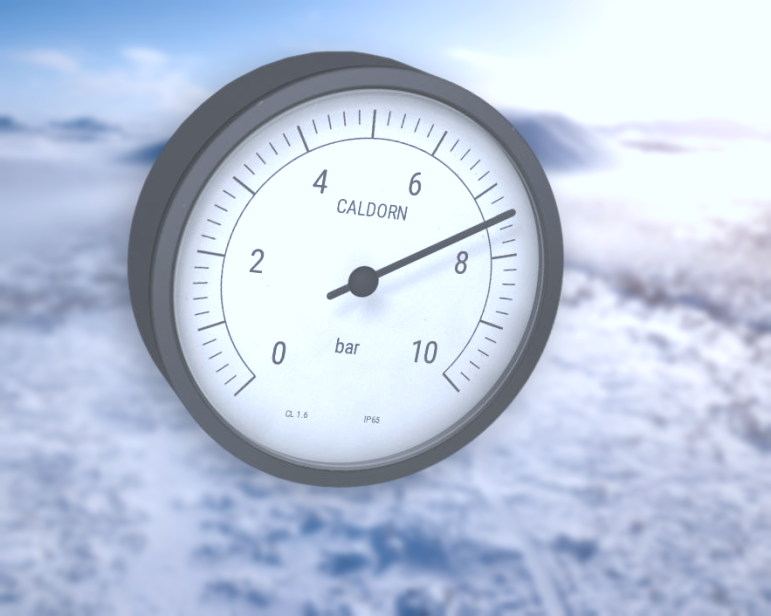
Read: 7.4,bar
